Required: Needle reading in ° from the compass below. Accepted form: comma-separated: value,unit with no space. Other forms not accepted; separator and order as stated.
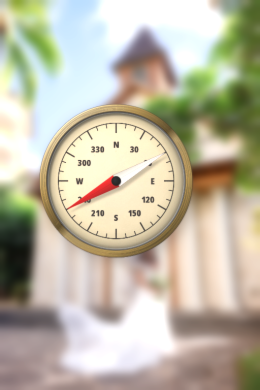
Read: 240,°
